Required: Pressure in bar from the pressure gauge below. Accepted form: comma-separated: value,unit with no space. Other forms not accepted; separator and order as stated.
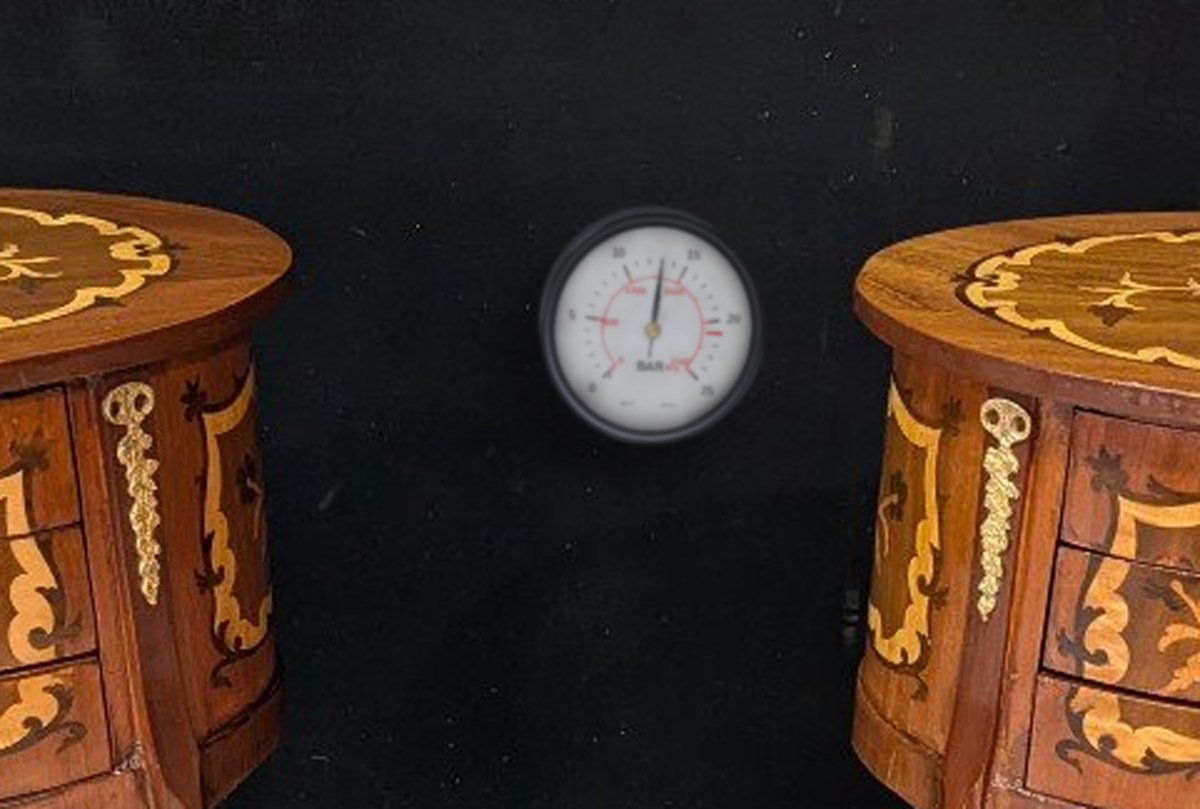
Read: 13,bar
